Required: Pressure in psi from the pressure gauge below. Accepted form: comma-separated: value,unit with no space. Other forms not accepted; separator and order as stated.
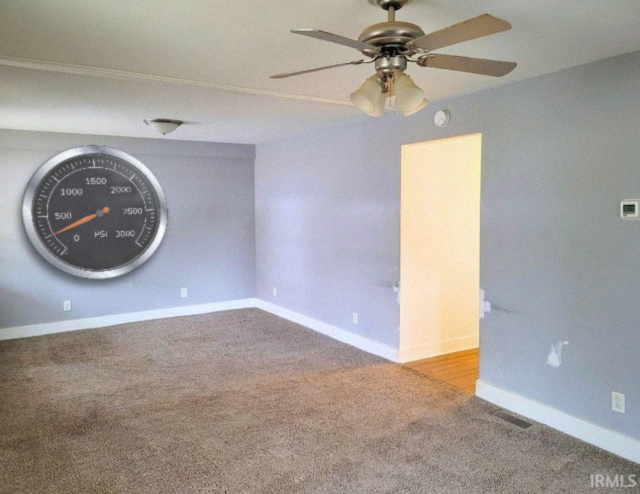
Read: 250,psi
